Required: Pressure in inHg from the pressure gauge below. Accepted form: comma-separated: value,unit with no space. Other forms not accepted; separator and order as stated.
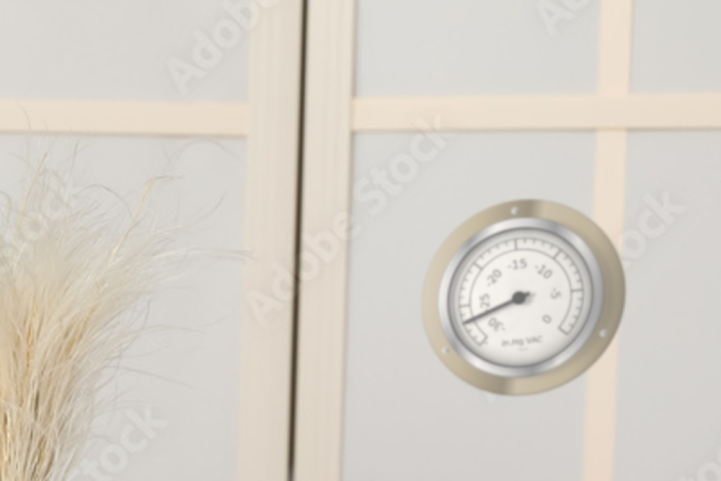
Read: -27,inHg
